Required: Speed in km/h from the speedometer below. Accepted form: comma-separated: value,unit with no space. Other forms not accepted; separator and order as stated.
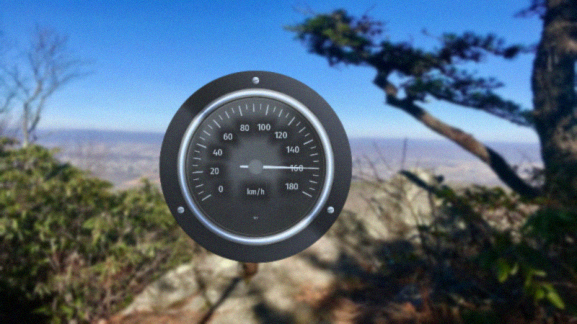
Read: 160,km/h
